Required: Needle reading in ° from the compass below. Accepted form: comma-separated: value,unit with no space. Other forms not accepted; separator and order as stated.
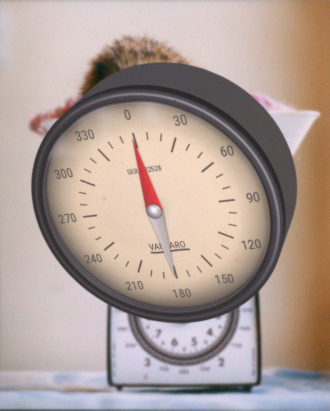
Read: 0,°
